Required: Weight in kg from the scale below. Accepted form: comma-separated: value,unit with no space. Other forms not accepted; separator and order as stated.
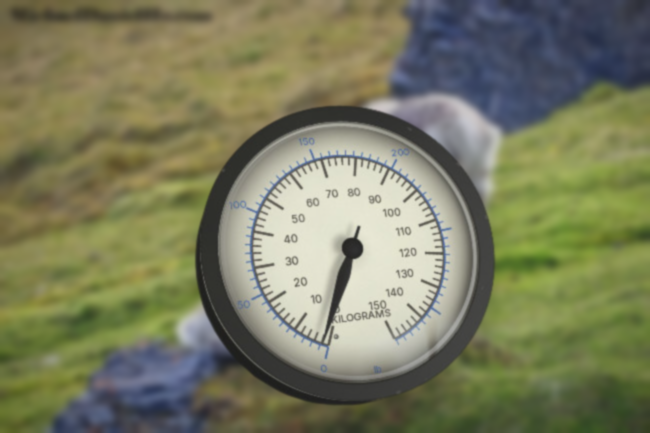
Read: 2,kg
